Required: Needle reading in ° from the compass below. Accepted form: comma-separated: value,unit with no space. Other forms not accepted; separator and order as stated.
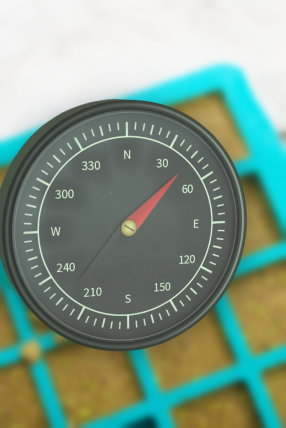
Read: 45,°
